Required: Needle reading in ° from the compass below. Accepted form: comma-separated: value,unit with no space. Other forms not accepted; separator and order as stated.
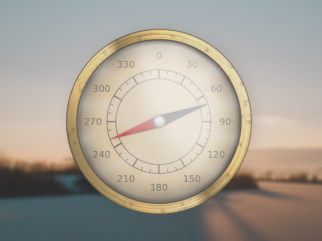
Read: 250,°
